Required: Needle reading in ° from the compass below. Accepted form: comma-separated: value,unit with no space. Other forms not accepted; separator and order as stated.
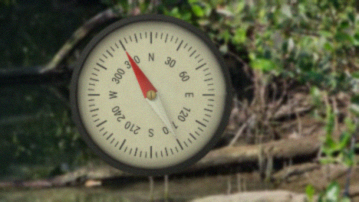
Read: 330,°
